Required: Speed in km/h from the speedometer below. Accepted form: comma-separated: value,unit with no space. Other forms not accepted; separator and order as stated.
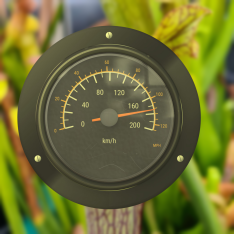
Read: 175,km/h
